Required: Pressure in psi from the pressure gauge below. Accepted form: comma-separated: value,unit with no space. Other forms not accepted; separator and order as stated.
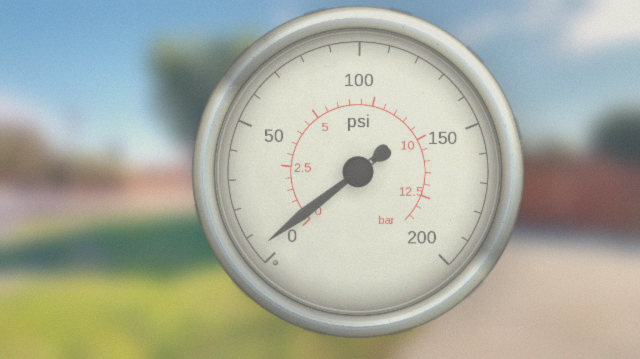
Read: 5,psi
